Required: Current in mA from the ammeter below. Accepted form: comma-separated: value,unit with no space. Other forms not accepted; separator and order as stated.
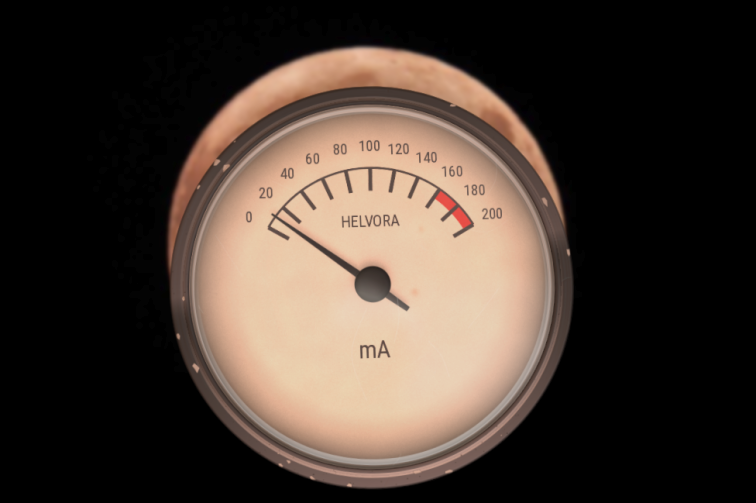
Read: 10,mA
